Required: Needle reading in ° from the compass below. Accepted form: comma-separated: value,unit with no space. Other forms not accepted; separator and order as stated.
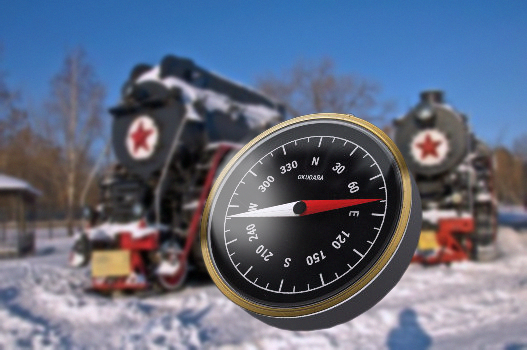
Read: 80,°
